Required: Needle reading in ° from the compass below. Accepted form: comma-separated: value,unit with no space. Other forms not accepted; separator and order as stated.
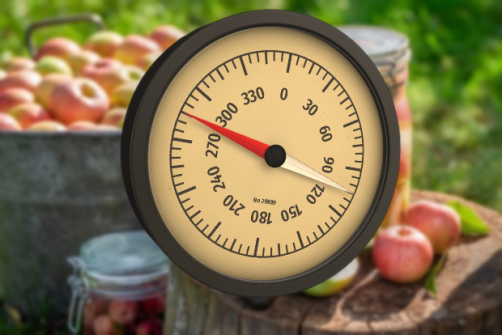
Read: 285,°
